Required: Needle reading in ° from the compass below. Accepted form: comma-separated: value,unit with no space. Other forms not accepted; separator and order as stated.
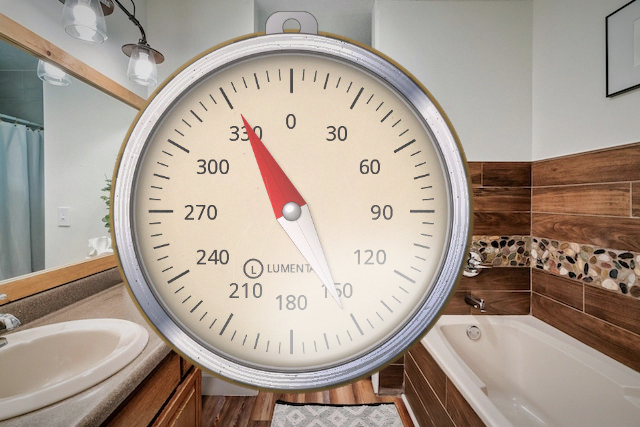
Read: 332.5,°
